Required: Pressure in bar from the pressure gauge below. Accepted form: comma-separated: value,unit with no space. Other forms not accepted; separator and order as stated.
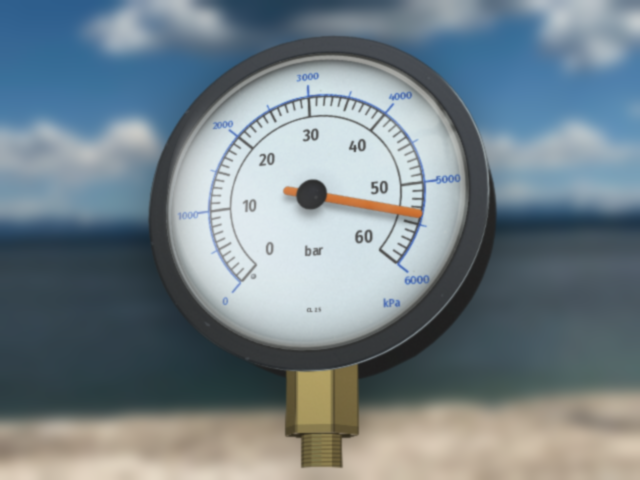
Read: 54,bar
